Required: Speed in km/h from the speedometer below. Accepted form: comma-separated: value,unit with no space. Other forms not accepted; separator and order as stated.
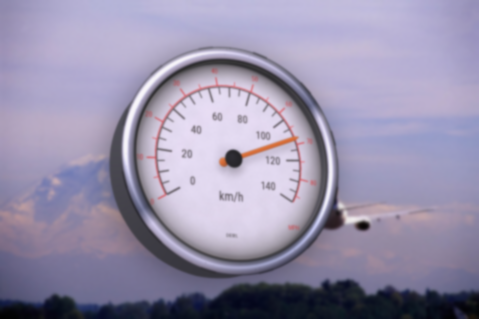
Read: 110,km/h
